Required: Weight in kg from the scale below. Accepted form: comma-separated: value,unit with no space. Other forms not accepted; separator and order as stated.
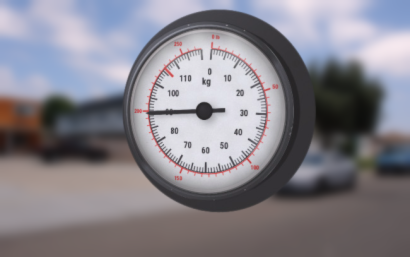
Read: 90,kg
